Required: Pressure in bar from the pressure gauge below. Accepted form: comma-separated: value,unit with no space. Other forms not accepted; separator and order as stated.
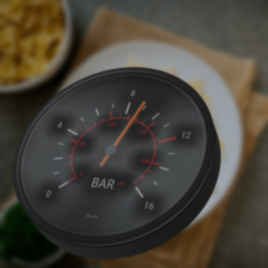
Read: 9,bar
